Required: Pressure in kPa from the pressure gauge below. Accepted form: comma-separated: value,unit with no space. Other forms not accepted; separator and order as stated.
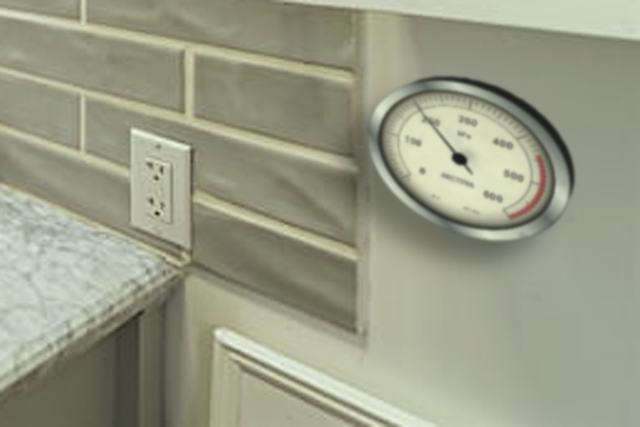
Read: 200,kPa
